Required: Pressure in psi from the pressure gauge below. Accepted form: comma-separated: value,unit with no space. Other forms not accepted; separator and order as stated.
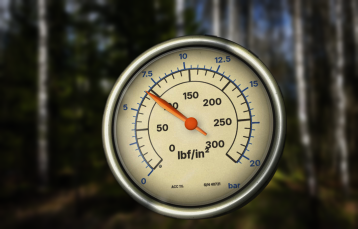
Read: 95,psi
